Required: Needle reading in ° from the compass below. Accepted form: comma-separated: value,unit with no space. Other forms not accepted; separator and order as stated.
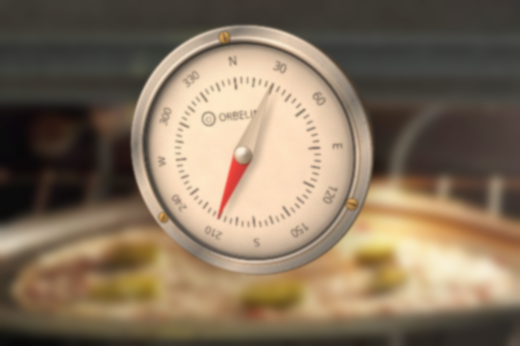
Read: 210,°
